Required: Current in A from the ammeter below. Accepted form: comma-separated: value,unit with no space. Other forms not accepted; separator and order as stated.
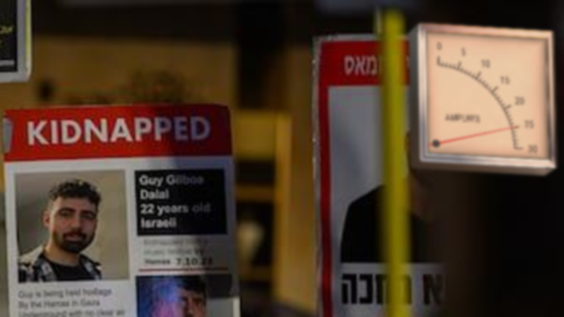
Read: 25,A
